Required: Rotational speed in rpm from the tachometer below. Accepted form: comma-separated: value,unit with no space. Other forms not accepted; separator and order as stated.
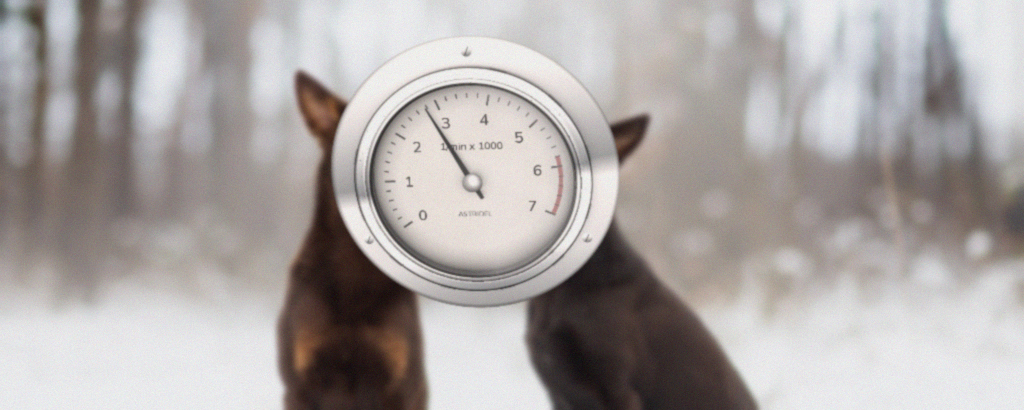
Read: 2800,rpm
